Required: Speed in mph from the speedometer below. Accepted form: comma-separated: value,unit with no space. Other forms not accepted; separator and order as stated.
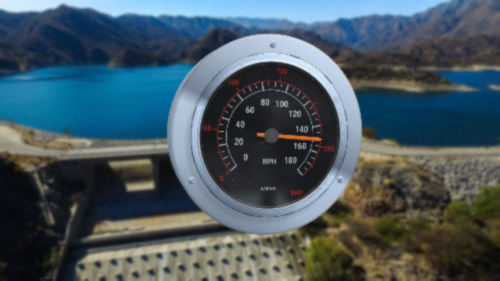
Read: 150,mph
